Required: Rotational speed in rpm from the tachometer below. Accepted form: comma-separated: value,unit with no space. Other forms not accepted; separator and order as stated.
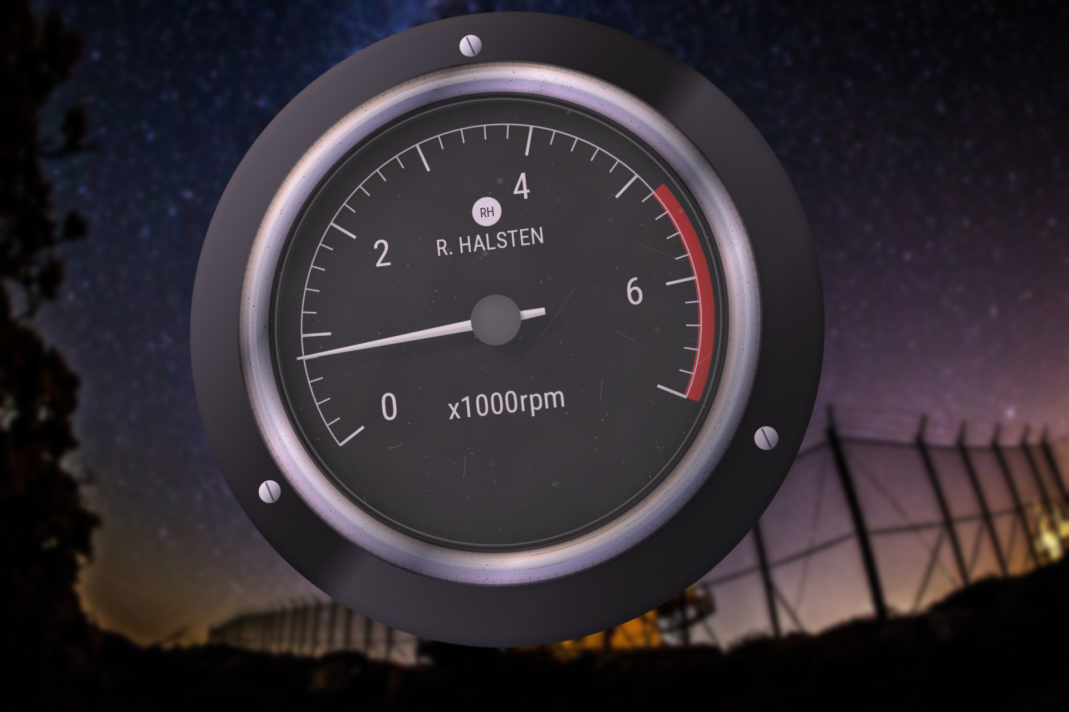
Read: 800,rpm
